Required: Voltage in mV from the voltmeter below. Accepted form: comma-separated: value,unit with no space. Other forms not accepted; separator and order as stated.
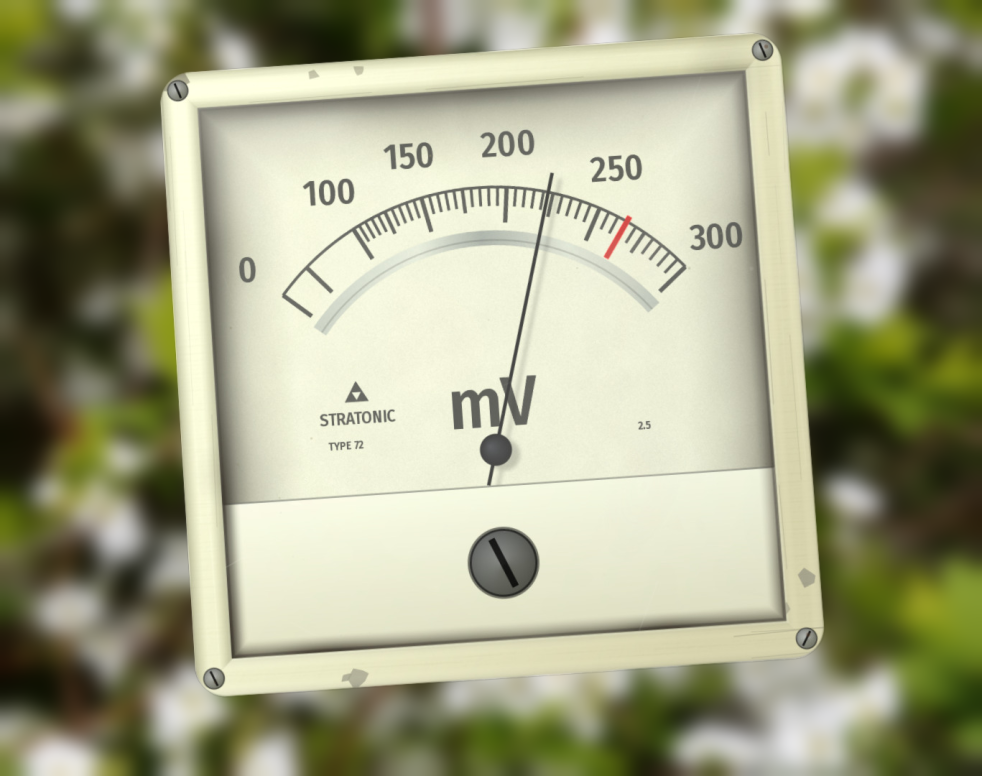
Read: 222.5,mV
